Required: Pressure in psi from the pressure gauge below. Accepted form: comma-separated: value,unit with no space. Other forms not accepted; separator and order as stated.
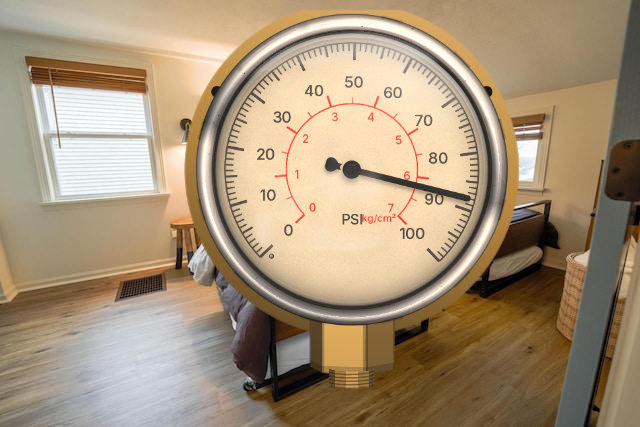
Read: 88,psi
